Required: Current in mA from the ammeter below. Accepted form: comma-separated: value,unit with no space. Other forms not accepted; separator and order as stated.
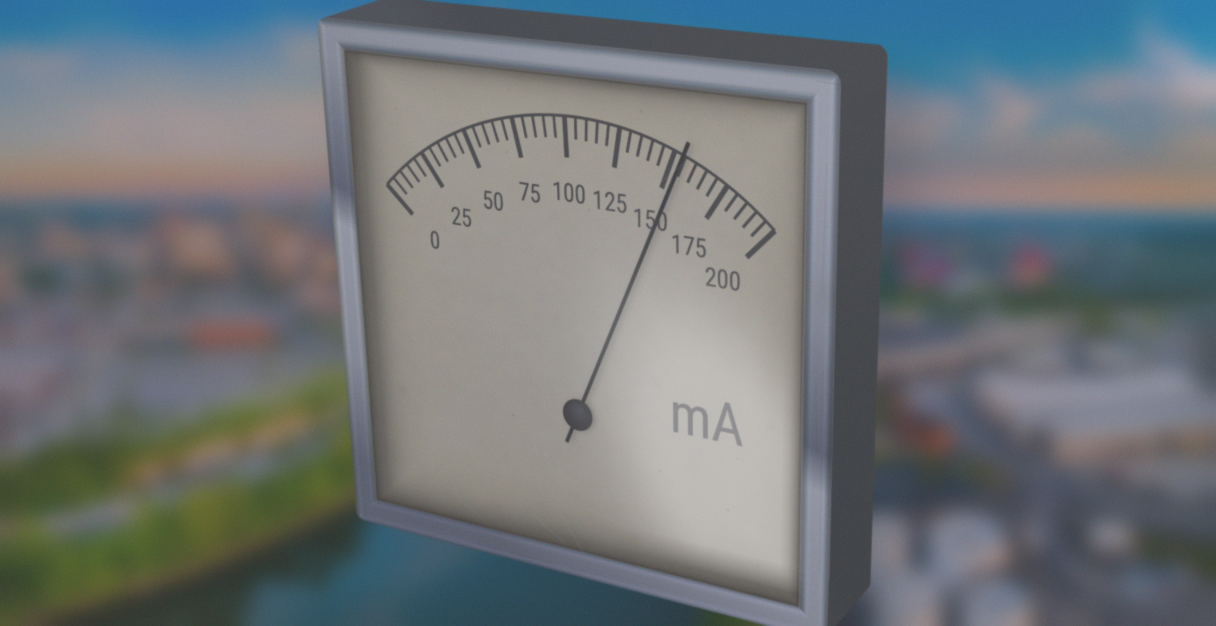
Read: 155,mA
